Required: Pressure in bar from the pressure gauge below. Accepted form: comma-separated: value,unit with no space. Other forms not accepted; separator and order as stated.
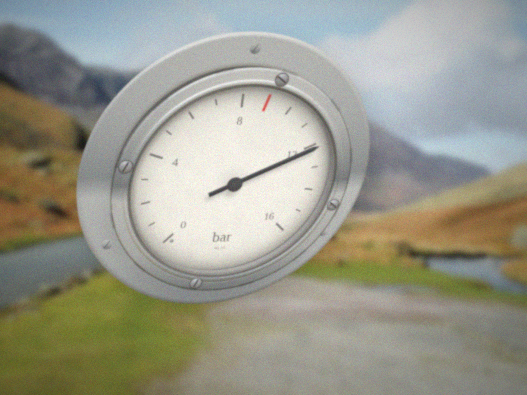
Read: 12,bar
